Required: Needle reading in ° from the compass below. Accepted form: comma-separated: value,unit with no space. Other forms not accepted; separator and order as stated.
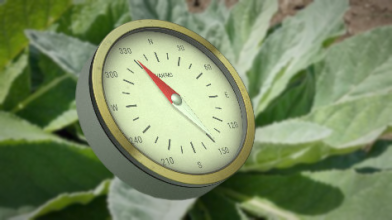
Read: 330,°
